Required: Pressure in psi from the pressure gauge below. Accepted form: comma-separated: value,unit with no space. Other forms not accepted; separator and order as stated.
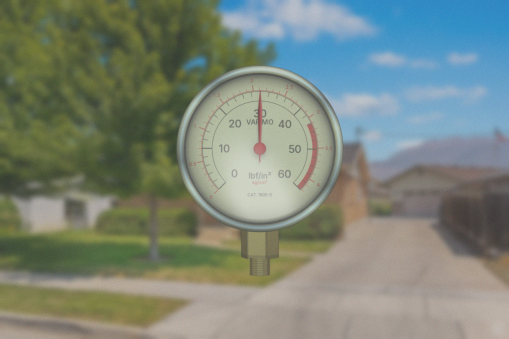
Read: 30,psi
